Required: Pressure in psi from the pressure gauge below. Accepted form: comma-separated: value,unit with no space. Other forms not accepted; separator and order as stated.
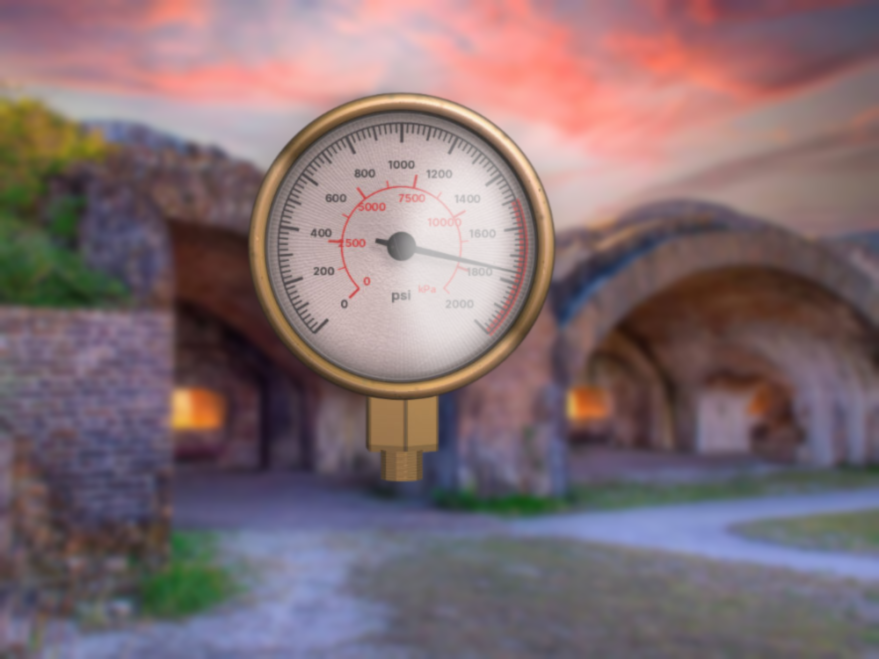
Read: 1760,psi
